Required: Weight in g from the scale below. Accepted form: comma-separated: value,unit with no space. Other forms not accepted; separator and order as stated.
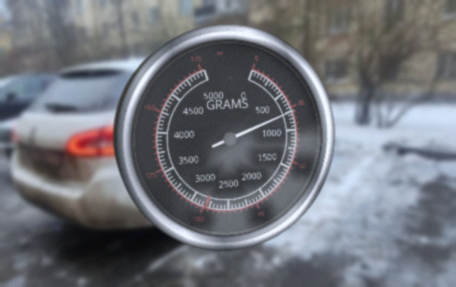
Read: 750,g
